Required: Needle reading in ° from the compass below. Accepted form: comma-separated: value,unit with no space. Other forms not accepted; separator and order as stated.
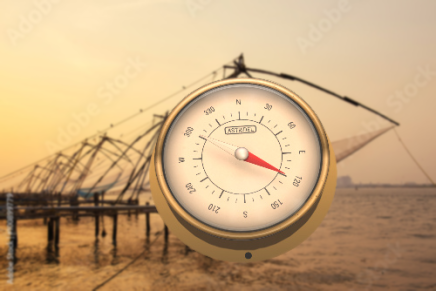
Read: 120,°
